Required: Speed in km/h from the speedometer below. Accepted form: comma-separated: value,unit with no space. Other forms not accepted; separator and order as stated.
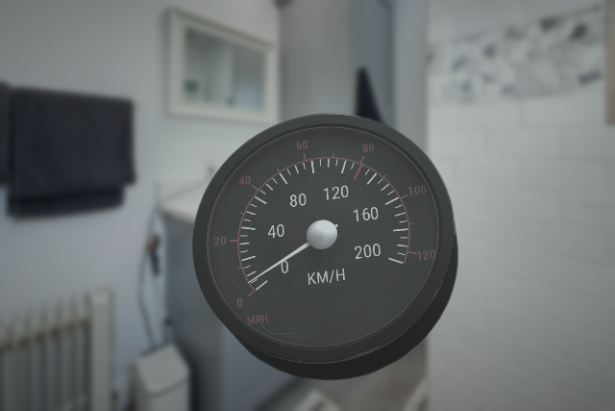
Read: 5,km/h
